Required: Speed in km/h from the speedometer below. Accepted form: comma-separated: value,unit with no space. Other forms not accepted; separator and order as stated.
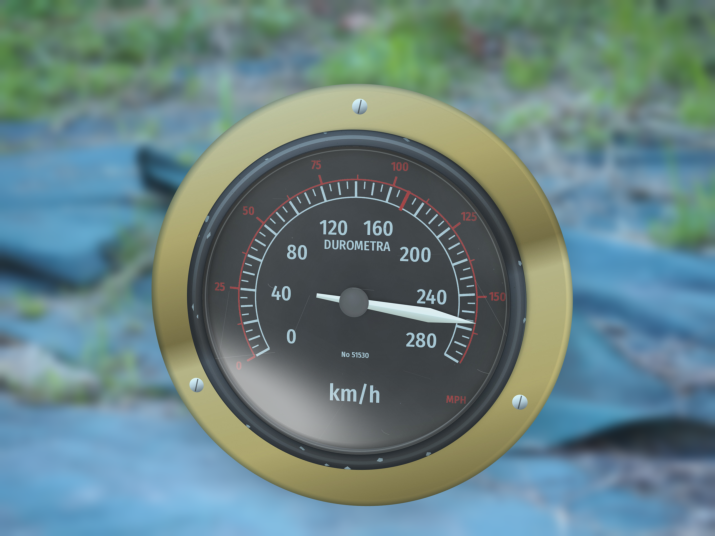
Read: 255,km/h
